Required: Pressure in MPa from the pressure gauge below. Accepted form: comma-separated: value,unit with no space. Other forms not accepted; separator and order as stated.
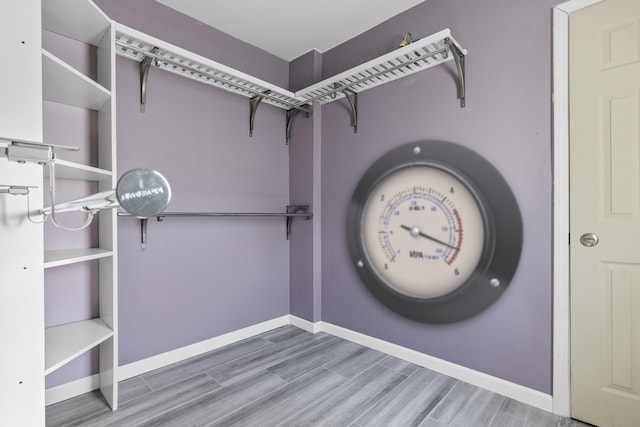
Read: 5.5,MPa
